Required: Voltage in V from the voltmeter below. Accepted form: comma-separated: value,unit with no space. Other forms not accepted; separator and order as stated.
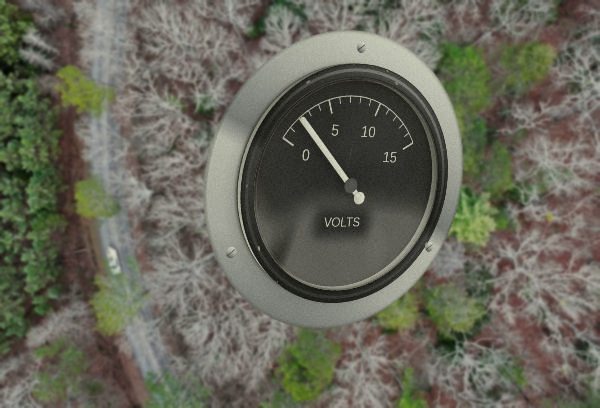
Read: 2,V
